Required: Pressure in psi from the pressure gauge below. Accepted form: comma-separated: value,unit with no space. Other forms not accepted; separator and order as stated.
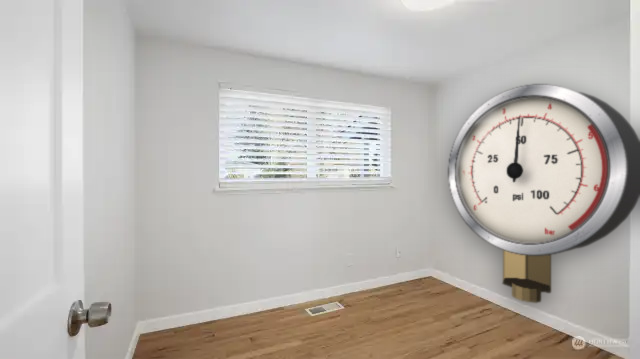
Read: 50,psi
